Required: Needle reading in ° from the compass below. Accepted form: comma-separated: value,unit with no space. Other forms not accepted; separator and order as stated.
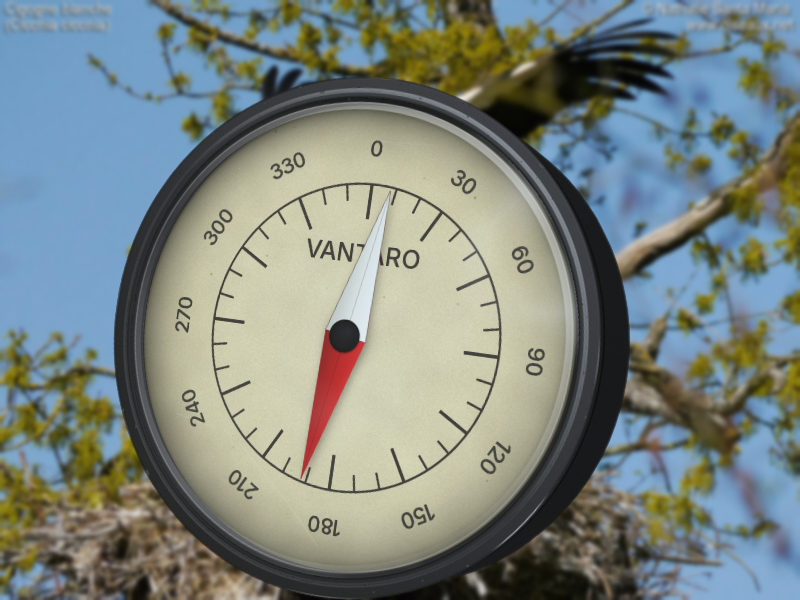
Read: 190,°
